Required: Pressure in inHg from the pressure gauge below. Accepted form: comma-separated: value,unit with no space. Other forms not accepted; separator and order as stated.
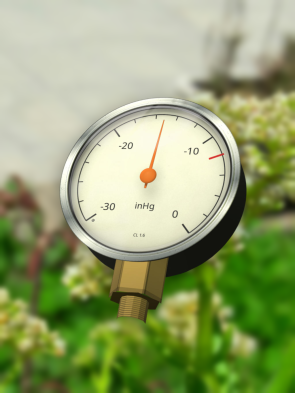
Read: -15,inHg
